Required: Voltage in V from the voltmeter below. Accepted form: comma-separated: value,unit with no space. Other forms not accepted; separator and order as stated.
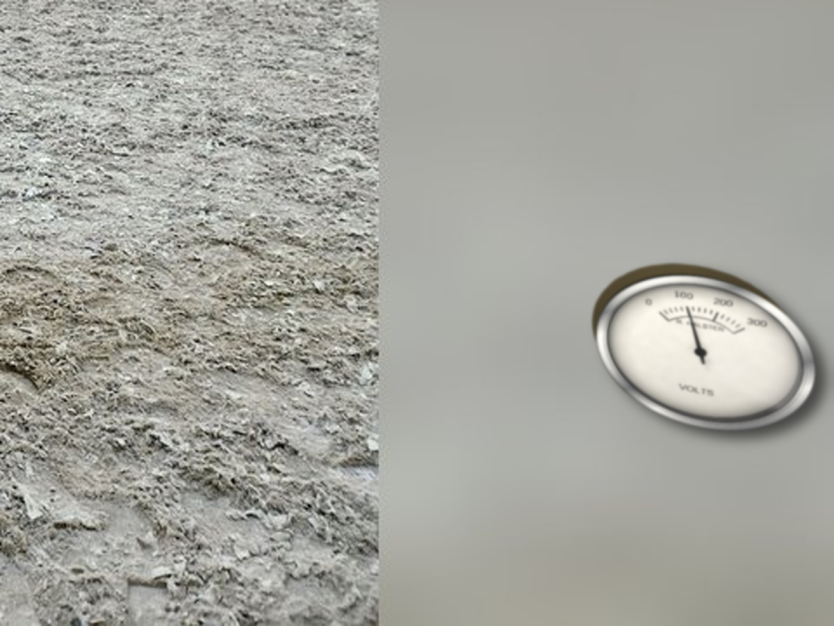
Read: 100,V
